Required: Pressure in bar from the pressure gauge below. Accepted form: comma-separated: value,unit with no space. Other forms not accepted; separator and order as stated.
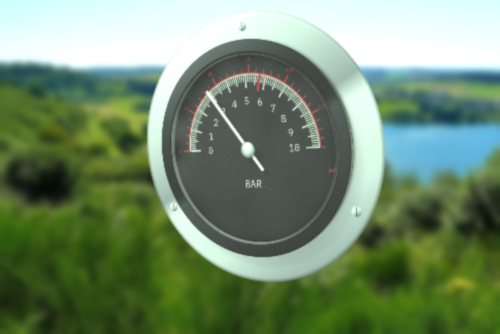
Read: 3,bar
